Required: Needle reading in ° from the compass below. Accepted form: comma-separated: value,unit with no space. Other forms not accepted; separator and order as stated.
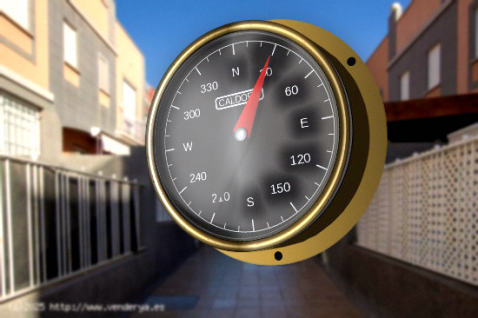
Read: 30,°
